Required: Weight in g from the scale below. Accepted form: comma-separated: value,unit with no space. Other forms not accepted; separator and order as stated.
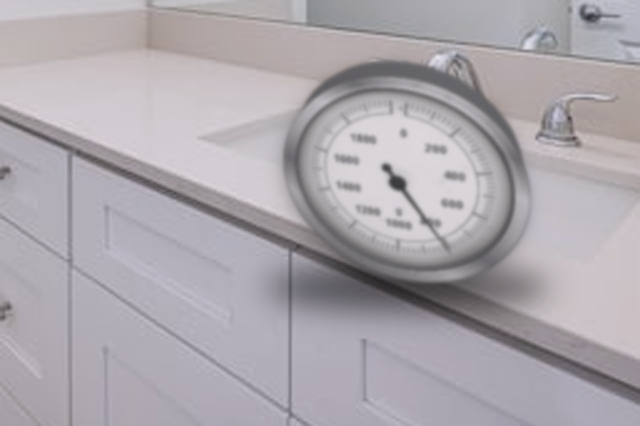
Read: 800,g
